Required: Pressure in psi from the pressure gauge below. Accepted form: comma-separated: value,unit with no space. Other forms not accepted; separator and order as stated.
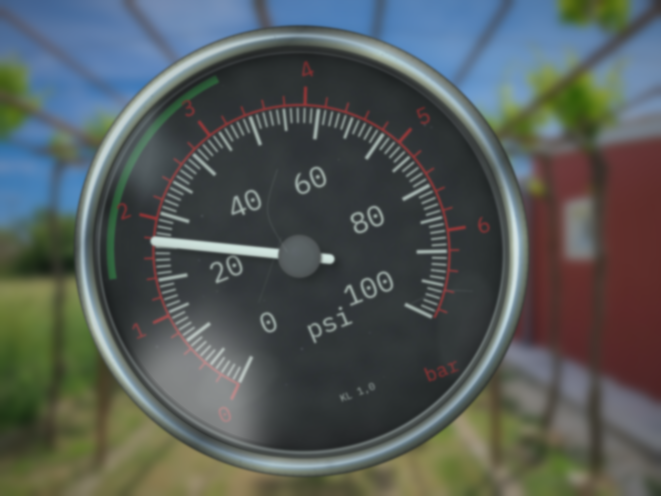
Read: 26,psi
